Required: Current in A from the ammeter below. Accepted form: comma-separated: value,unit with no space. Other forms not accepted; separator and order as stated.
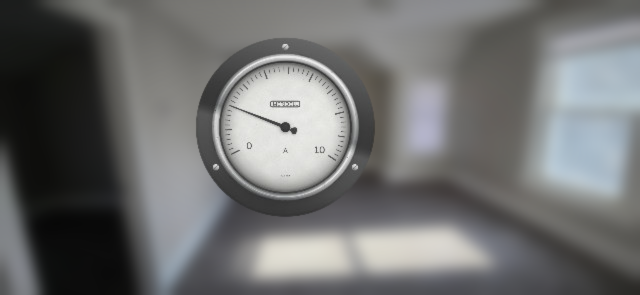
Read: 2,A
